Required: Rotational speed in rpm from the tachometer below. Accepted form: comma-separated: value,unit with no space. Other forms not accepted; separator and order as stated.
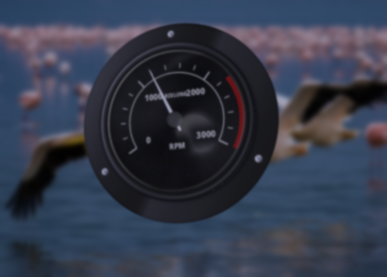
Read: 1200,rpm
